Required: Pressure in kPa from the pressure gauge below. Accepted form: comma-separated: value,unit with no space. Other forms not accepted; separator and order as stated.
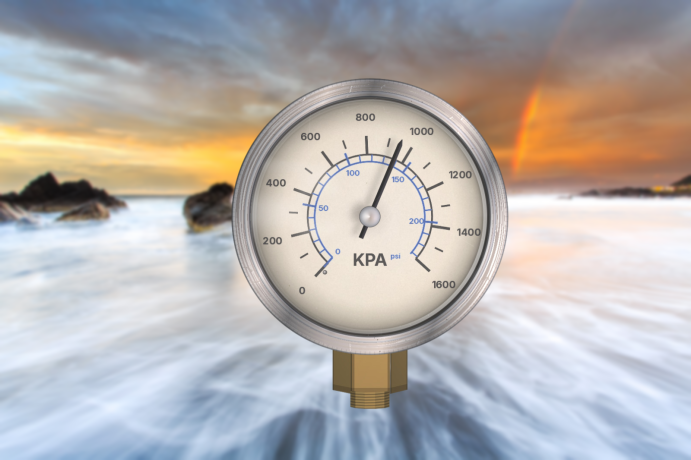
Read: 950,kPa
